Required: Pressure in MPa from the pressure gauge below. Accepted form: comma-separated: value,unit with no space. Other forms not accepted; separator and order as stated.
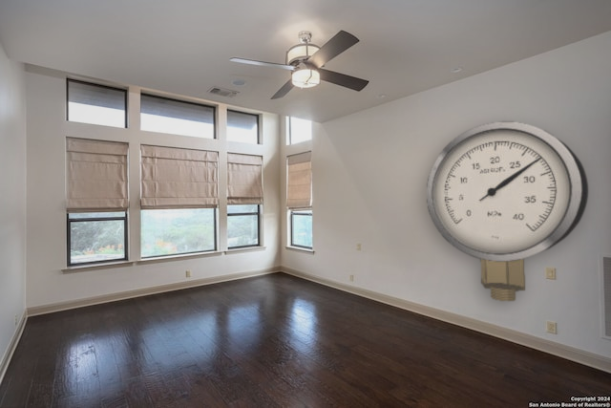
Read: 27.5,MPa
